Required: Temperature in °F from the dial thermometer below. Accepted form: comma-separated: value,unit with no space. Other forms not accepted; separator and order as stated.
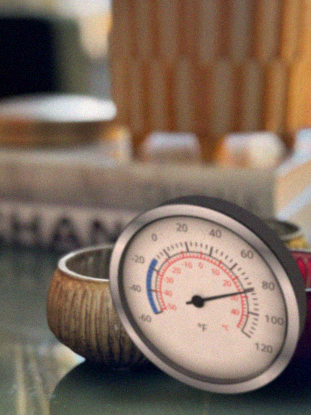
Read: 80,°F
